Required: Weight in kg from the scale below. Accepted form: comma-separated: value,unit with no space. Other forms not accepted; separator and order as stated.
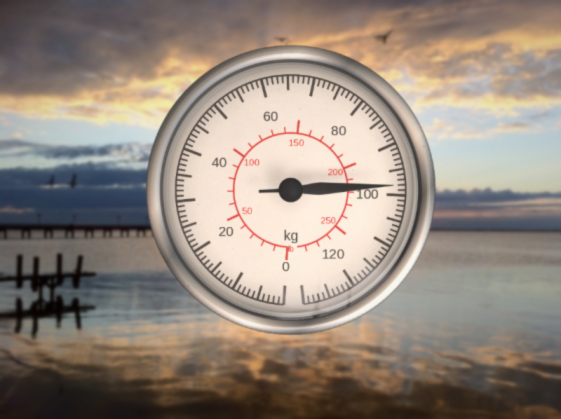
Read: 98,kg
